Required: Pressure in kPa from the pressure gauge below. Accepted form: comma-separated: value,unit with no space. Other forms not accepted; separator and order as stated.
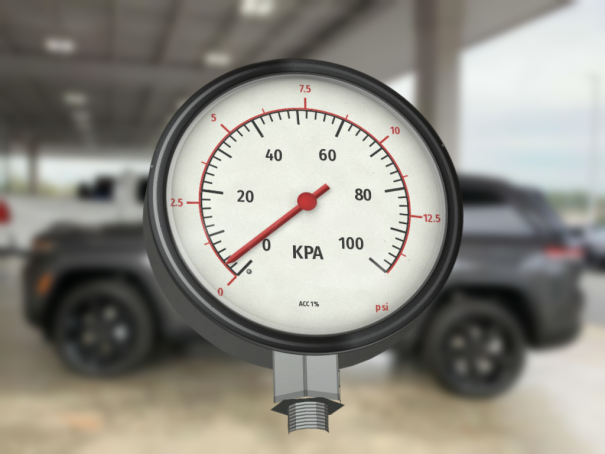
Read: 3,kPa
